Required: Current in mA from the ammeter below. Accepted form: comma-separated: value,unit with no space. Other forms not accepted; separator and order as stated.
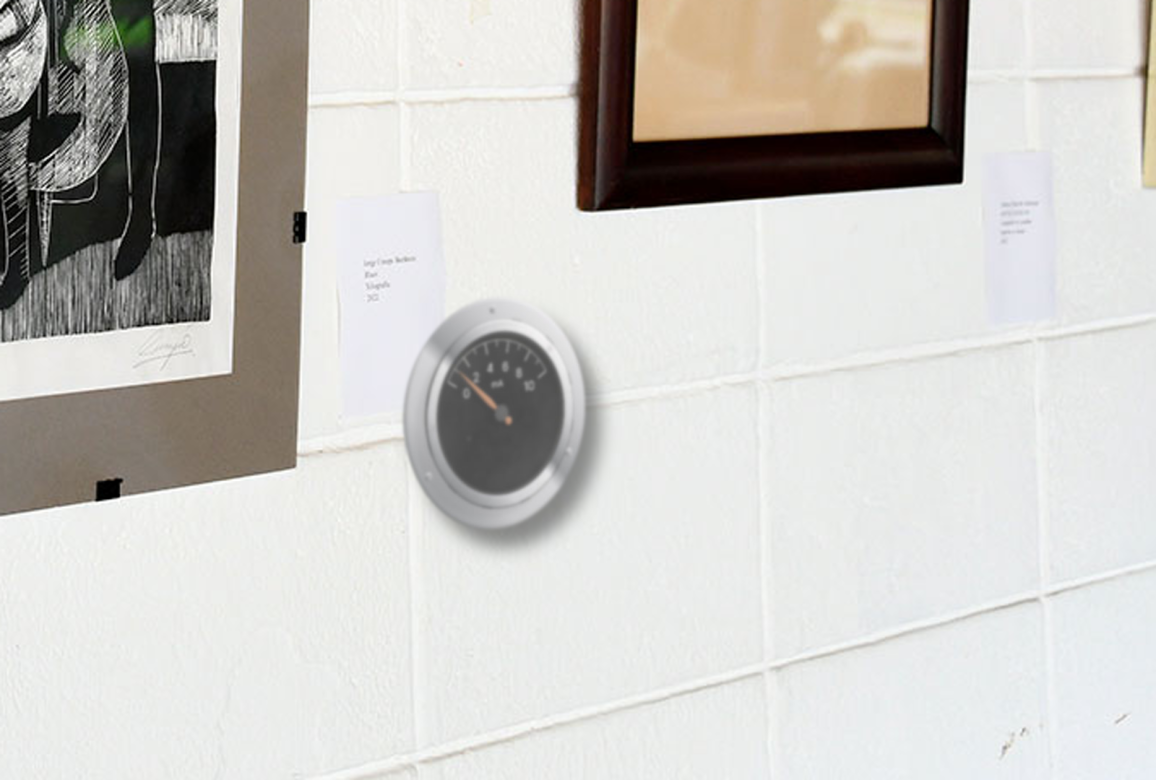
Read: 1,mA
